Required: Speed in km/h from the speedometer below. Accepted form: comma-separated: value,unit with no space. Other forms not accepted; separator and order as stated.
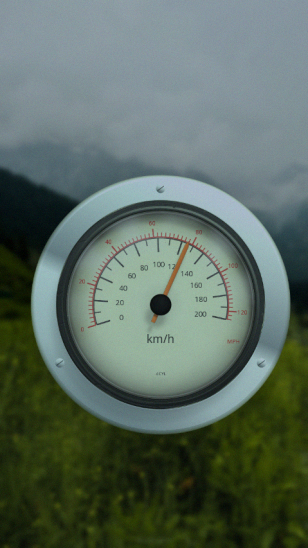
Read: 125,km/h
